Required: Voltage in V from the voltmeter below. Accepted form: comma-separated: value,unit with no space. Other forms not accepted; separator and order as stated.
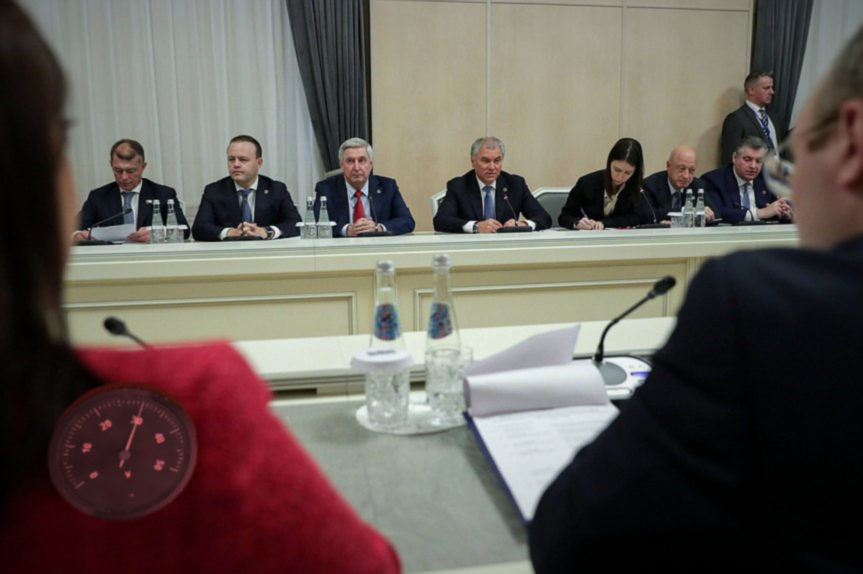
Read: 30,V
